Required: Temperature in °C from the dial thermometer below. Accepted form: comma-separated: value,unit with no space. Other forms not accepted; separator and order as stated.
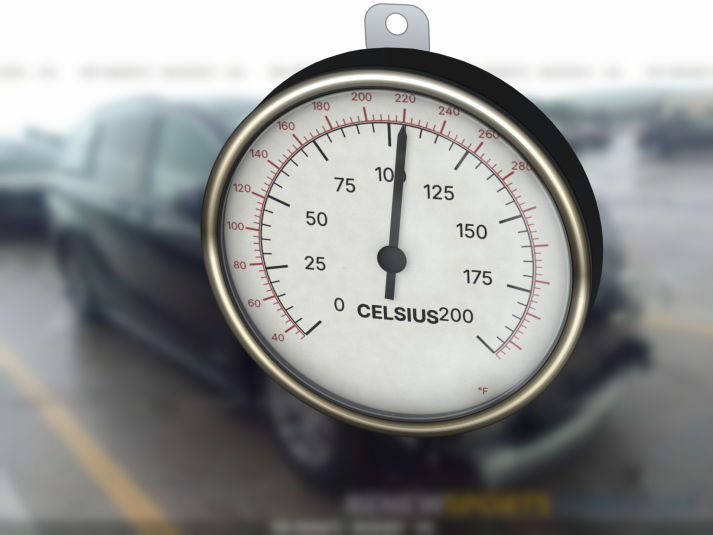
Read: 105,°C
